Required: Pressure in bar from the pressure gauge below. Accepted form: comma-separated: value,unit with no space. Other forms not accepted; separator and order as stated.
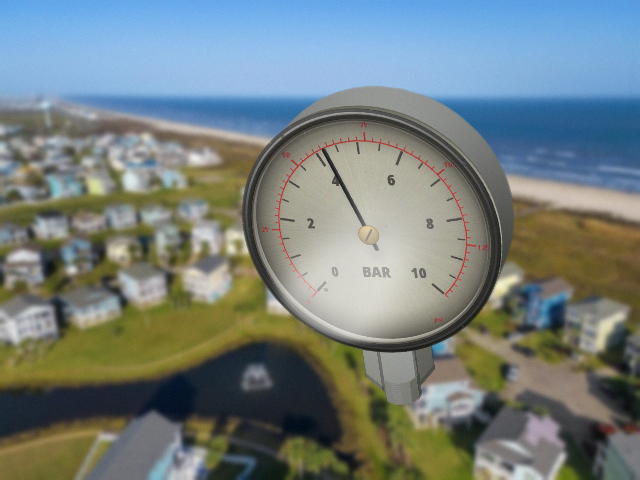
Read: 4.25,bar
